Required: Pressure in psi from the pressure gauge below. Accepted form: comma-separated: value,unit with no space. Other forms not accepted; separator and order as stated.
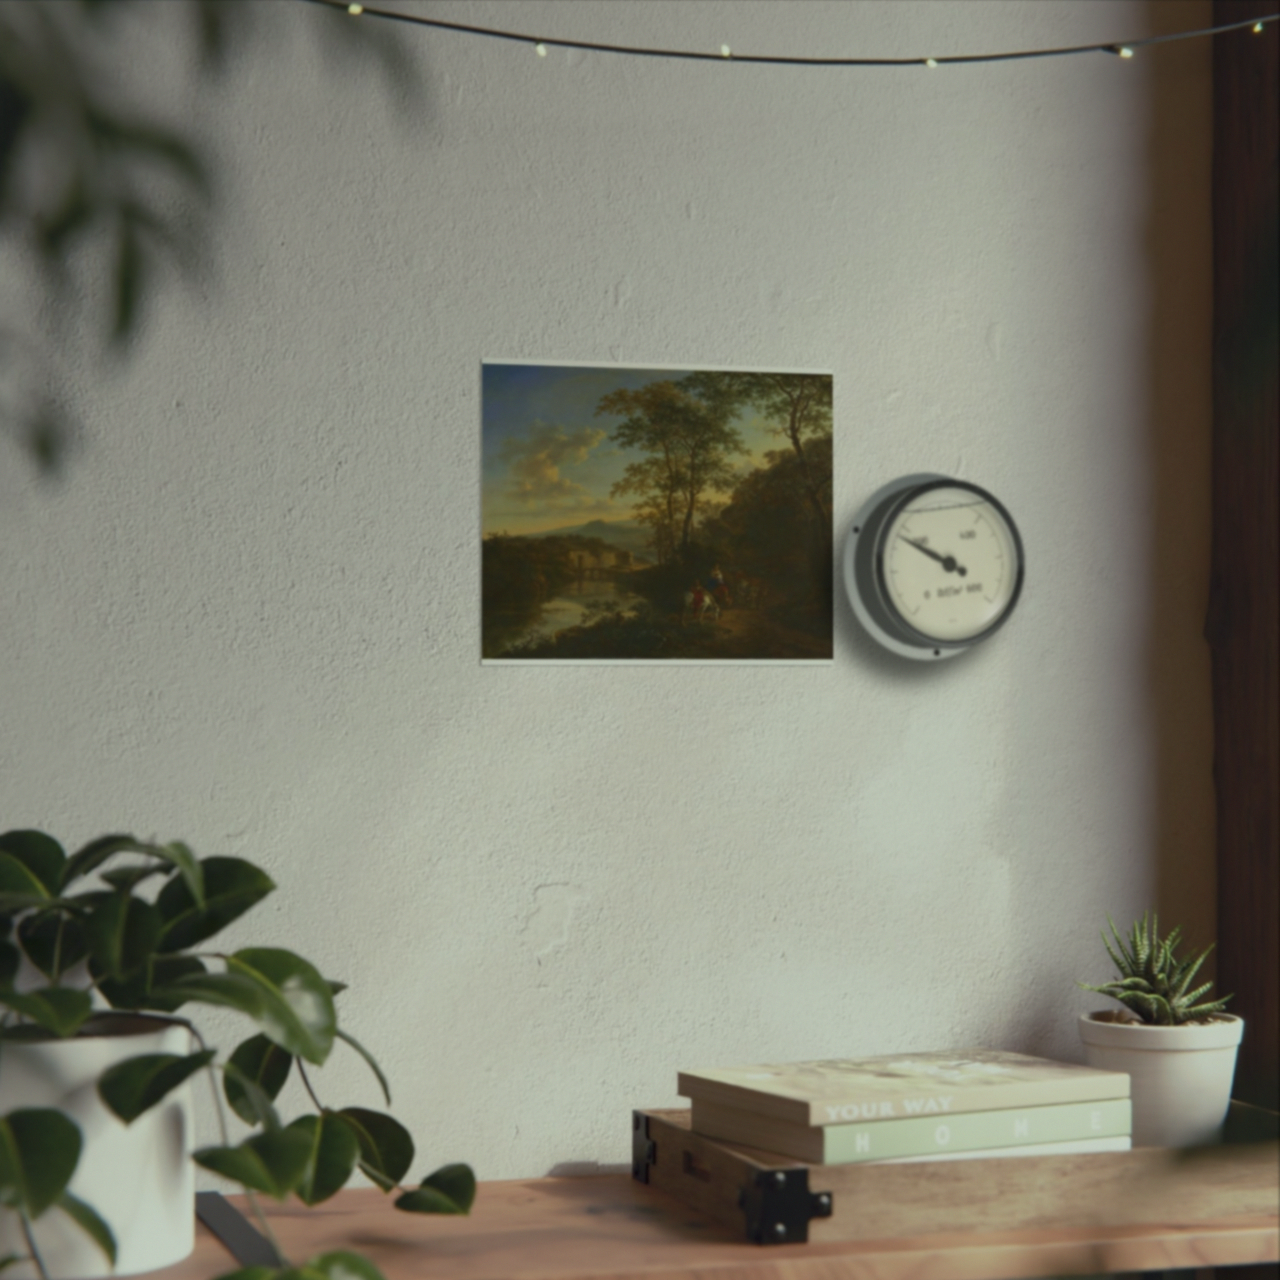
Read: 175,psi
